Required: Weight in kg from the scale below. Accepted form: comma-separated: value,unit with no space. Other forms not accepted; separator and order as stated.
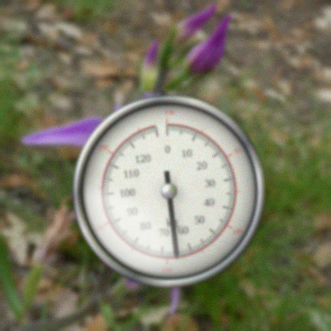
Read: 65,kg
